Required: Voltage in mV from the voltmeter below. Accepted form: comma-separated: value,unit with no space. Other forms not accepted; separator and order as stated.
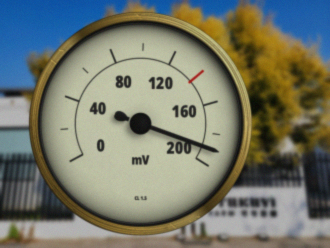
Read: 190,mV
